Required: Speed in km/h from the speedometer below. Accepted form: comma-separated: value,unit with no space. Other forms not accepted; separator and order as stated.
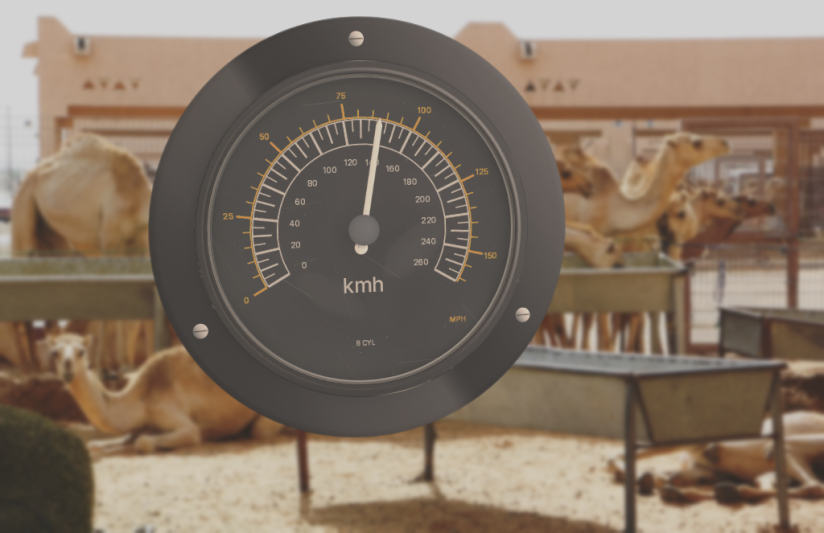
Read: 140,km/h
